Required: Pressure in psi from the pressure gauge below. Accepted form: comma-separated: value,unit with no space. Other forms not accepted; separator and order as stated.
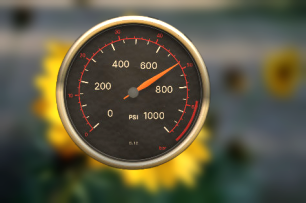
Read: 700,psi
